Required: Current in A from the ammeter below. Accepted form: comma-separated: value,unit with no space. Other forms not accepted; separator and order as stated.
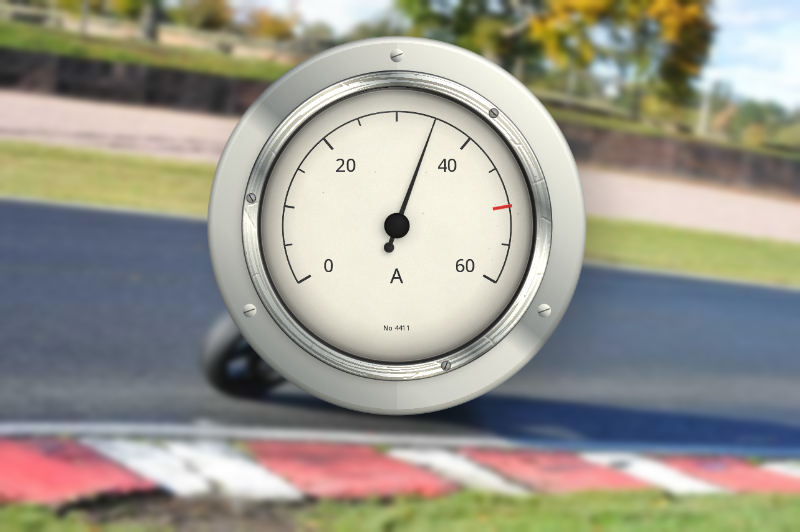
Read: 35,A
